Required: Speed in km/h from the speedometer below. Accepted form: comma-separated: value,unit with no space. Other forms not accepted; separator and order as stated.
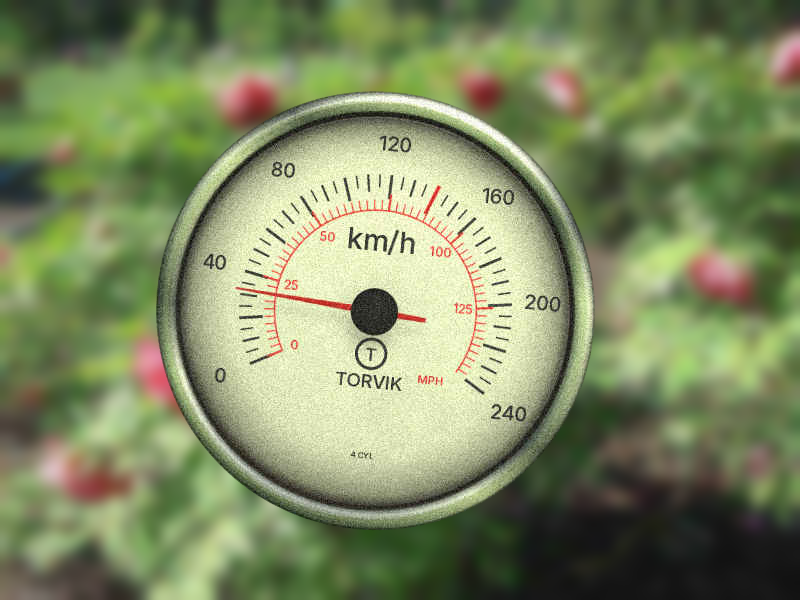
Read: 32.5,km/h
